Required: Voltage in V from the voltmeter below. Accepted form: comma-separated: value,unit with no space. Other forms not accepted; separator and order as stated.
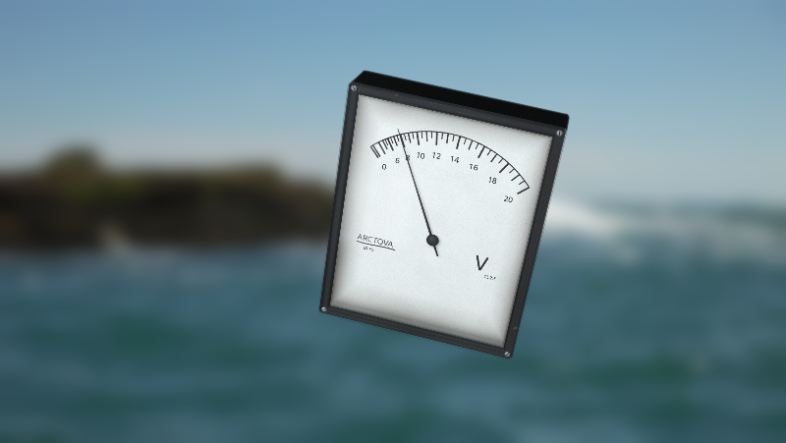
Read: 8,V
